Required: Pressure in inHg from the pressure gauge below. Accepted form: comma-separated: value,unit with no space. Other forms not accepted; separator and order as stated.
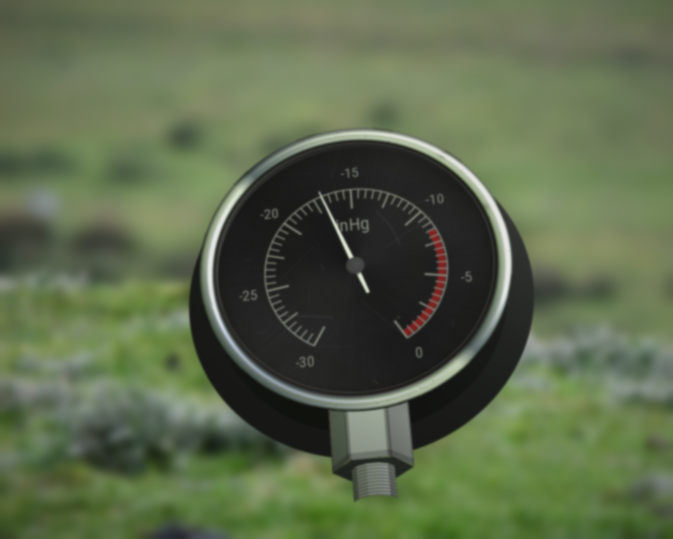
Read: -17,inHg
